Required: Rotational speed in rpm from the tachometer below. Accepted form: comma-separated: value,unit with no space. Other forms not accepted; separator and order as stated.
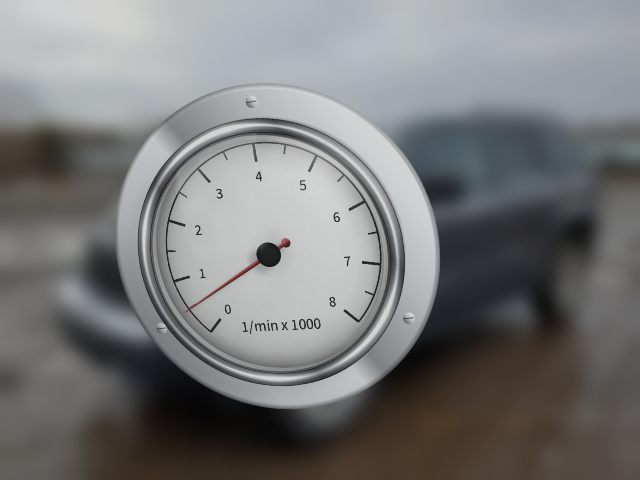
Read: 500,rpm
